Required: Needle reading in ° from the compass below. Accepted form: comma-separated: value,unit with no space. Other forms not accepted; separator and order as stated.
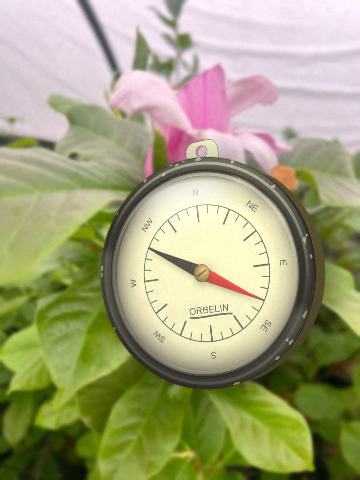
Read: 120,°
